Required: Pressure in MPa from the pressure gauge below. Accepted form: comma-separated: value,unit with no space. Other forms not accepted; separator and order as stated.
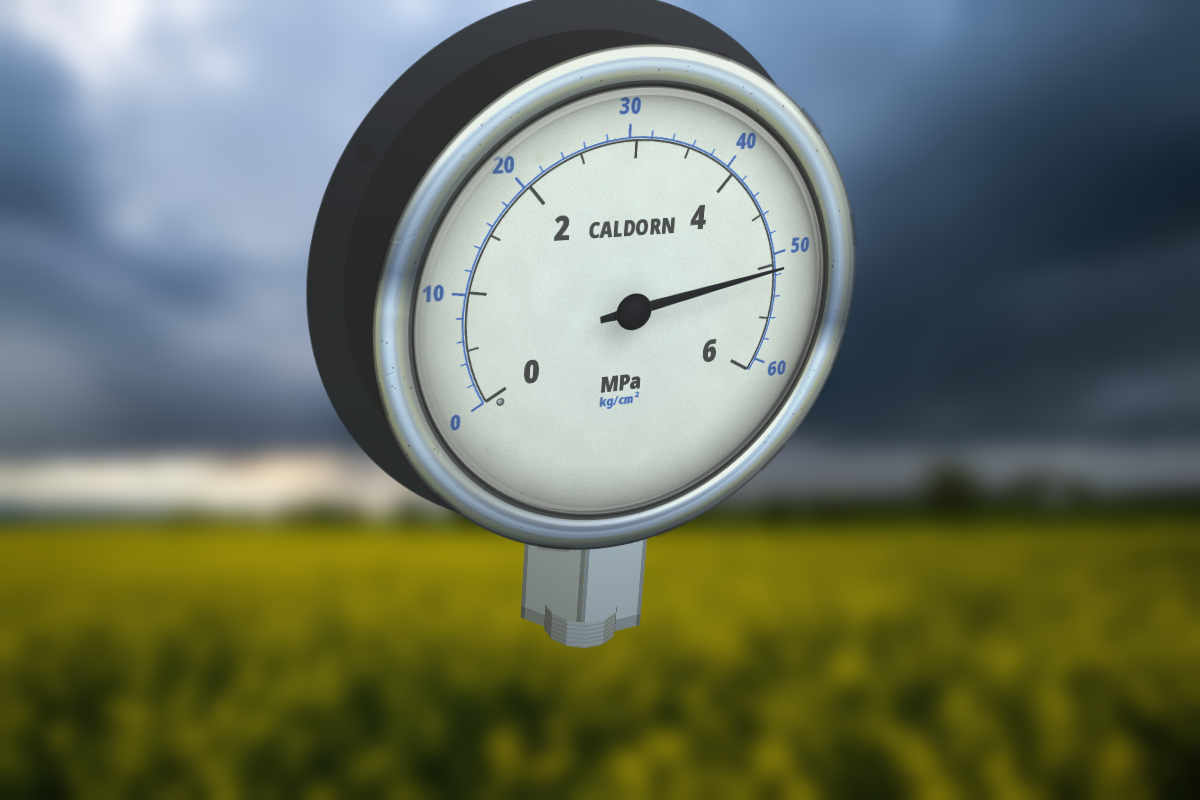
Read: 5,MPa
